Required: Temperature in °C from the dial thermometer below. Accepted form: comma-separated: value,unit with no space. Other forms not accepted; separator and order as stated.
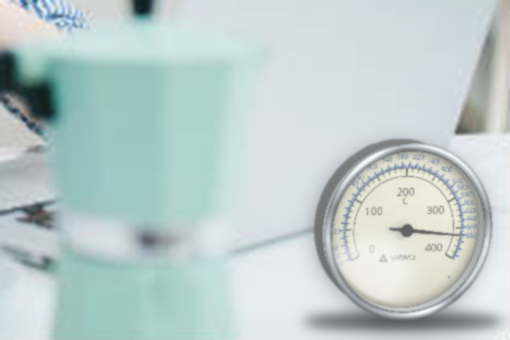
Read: 360,°C
